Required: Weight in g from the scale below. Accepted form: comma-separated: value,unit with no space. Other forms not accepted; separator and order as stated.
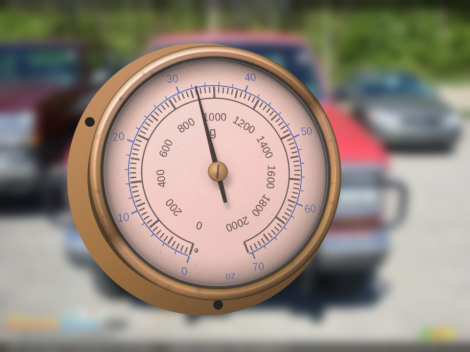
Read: 920,g
